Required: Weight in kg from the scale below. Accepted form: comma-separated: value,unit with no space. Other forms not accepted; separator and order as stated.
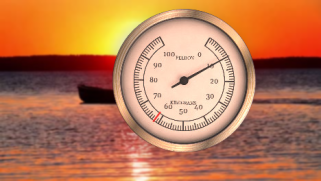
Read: 10,kg
